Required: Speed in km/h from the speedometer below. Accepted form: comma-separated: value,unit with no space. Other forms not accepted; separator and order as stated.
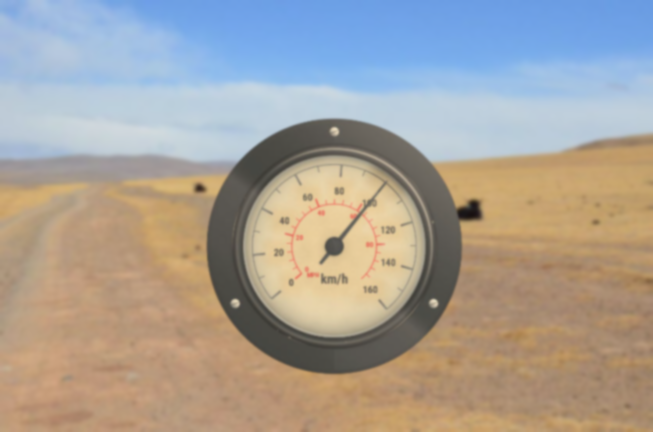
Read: 100,km/h
